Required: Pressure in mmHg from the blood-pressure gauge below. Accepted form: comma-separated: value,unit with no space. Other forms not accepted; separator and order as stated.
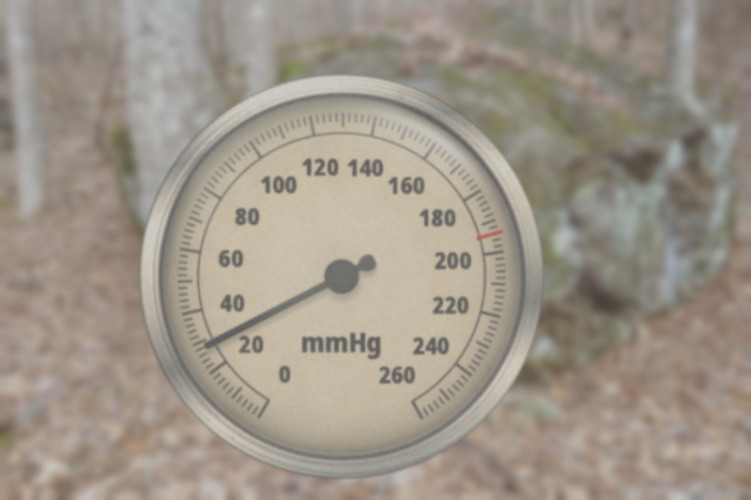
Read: 28,mmHg
